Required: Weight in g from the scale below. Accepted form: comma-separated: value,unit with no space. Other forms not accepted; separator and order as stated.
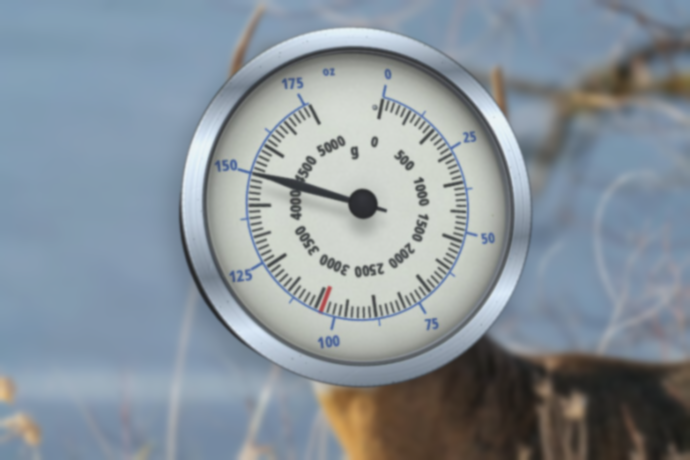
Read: 4250,g
